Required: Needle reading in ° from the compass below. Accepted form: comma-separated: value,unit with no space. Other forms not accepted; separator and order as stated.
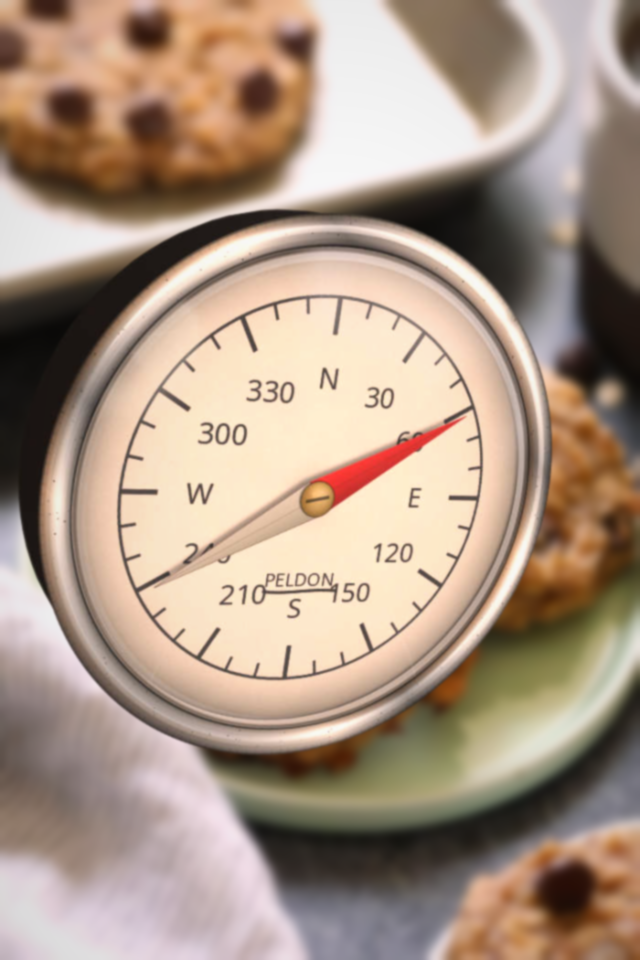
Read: 60,°
